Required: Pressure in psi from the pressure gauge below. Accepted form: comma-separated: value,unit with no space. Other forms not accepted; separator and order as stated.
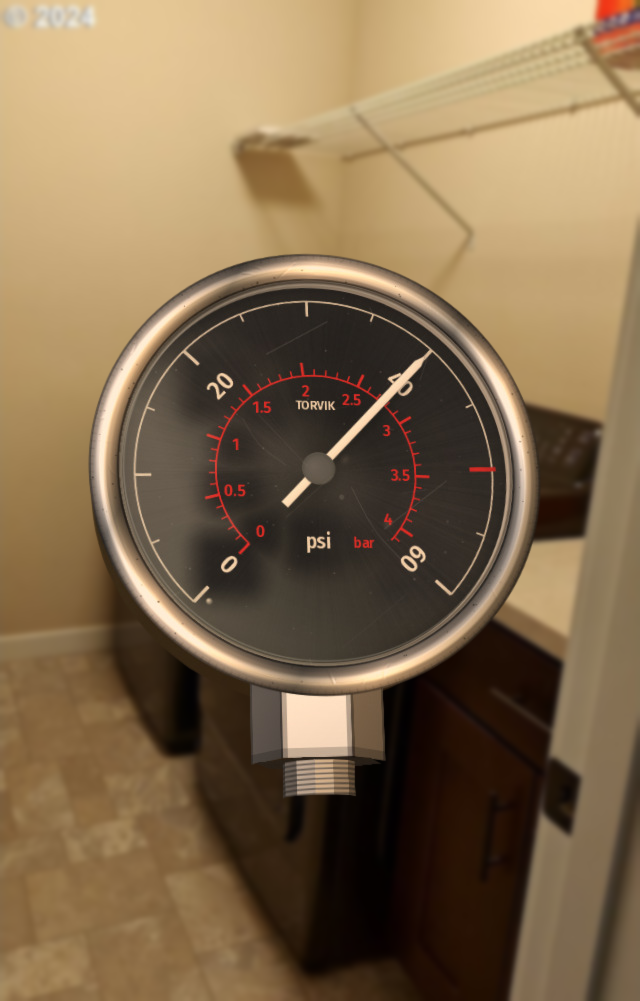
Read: 40,psi
